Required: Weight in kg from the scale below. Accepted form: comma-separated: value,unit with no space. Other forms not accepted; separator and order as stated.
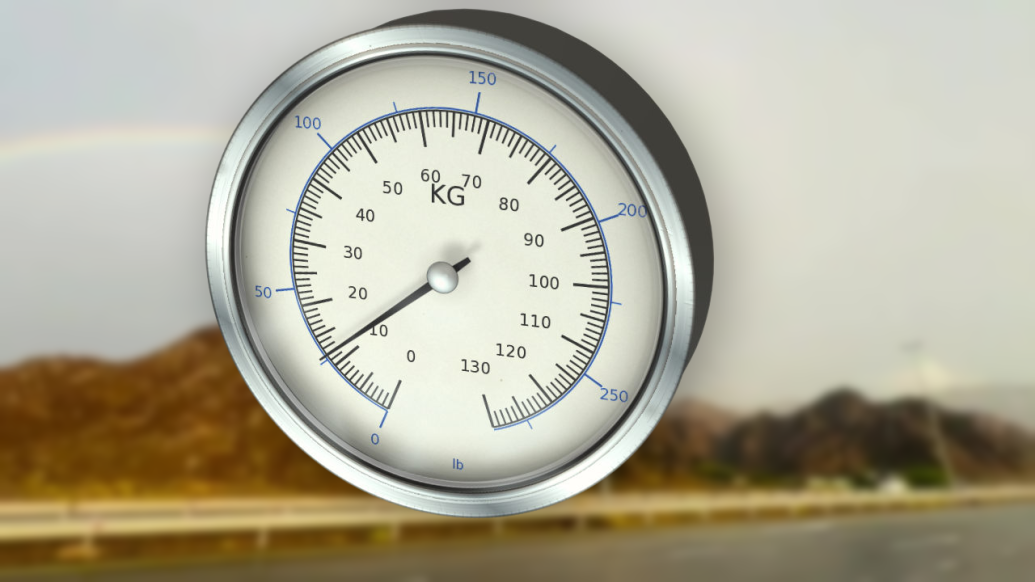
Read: 12,kg
